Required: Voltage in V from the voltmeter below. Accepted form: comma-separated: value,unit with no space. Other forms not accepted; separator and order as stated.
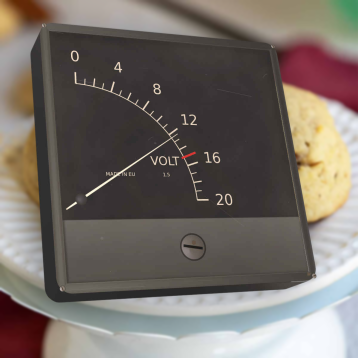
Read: 12.5,V
